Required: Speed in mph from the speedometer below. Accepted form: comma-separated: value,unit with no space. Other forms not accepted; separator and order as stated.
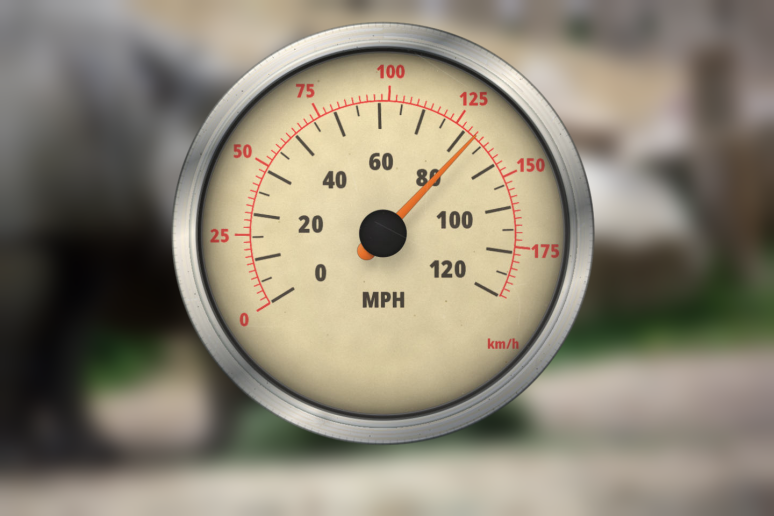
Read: 82.5,mph
